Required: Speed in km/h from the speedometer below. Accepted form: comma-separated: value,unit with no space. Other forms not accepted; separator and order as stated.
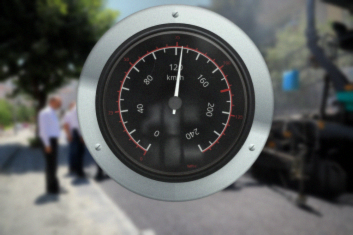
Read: 125,km/h
